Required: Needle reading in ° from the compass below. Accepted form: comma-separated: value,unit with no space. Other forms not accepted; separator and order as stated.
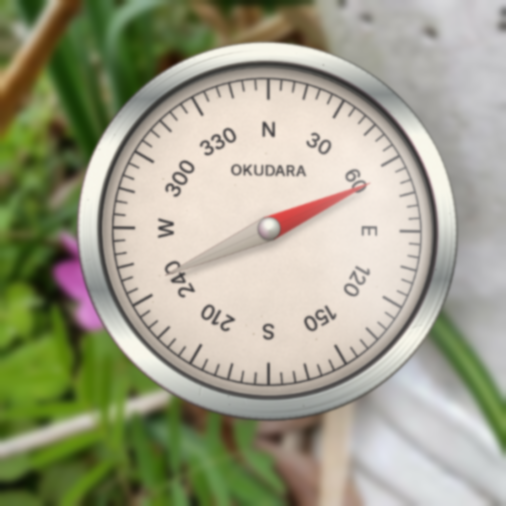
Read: 65,°
